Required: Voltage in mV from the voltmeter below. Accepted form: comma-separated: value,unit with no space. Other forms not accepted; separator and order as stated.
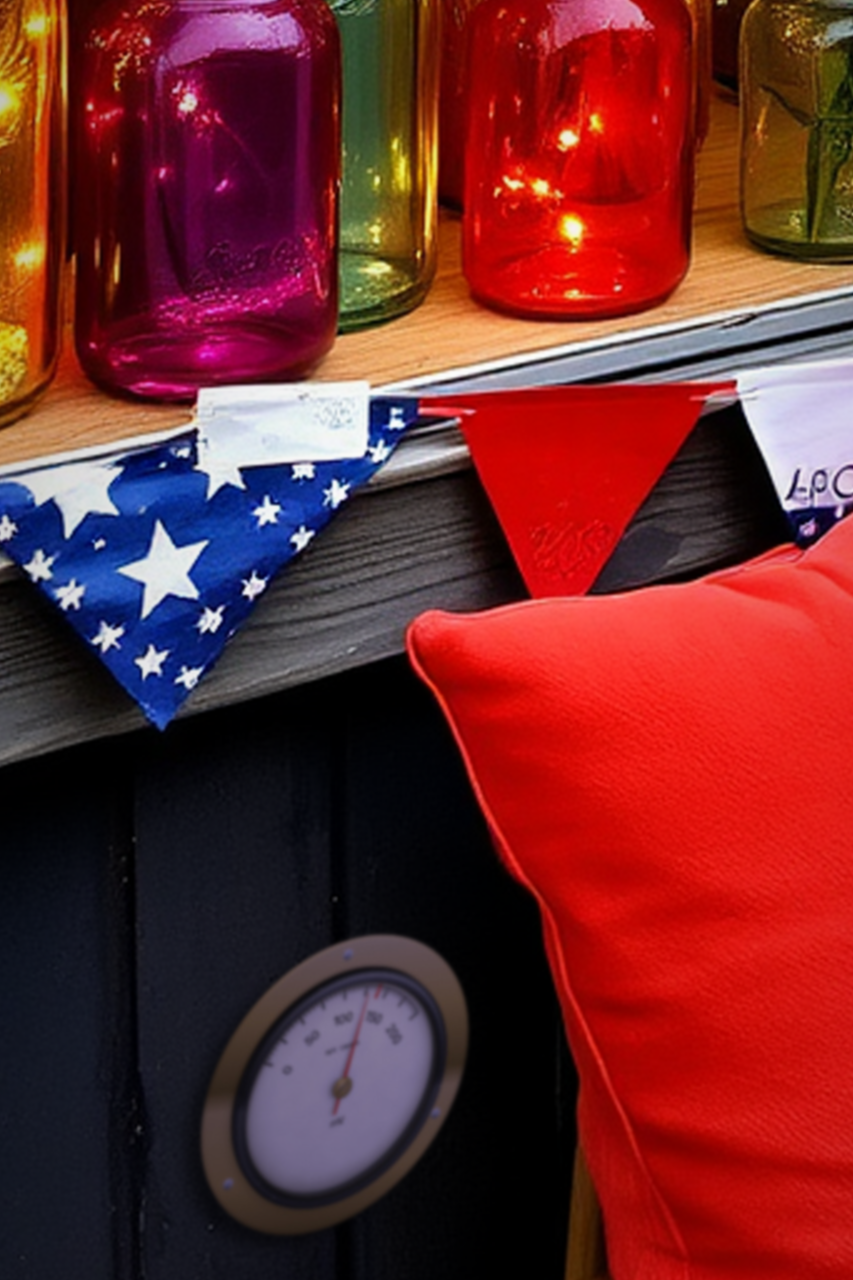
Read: 125,mV
